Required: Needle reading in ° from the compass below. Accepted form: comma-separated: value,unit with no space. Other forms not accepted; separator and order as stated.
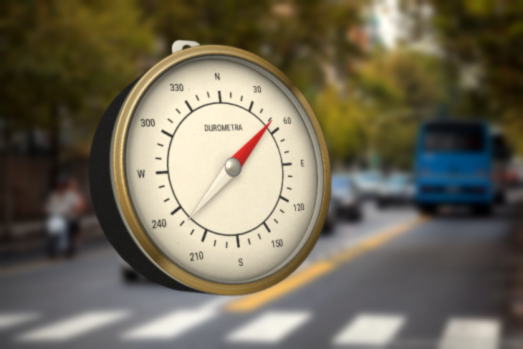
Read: 50,°
